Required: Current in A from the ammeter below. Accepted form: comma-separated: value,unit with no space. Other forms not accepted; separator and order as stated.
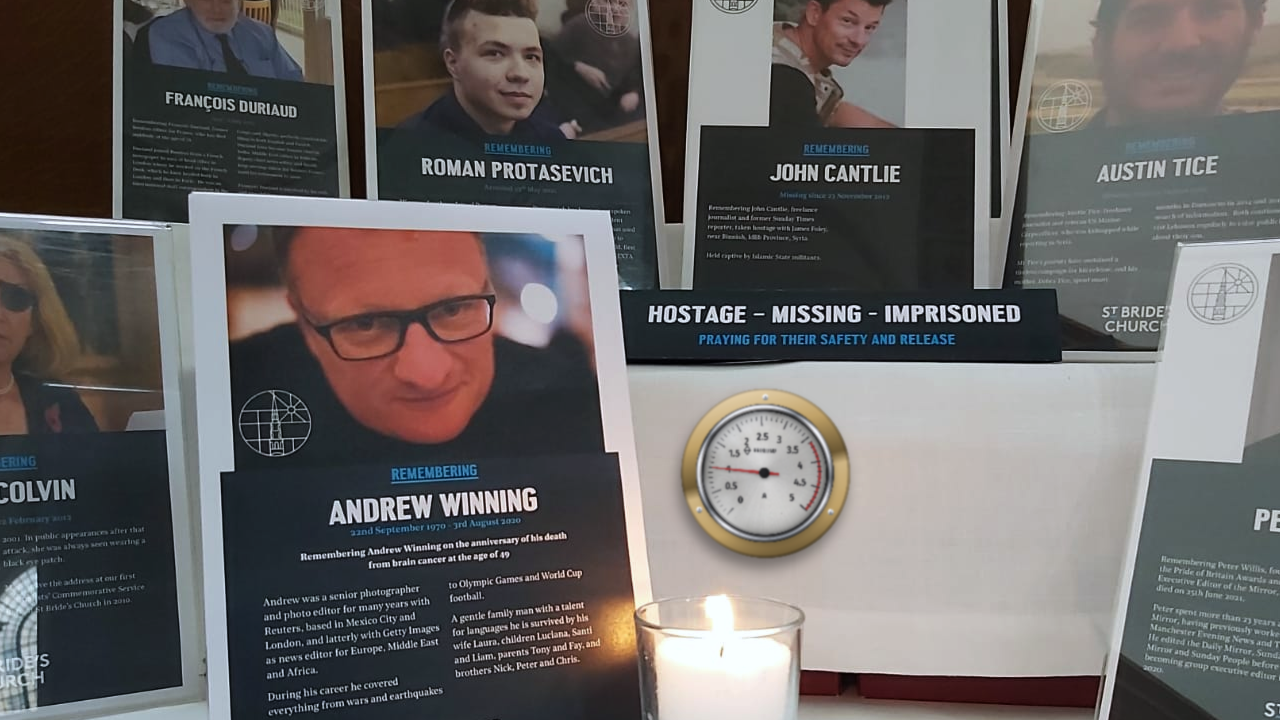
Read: 1,A
